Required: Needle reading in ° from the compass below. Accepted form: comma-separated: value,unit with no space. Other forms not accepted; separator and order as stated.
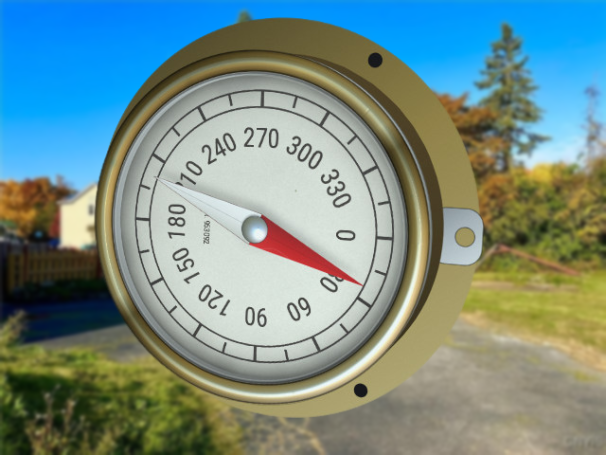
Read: 22.5,°
